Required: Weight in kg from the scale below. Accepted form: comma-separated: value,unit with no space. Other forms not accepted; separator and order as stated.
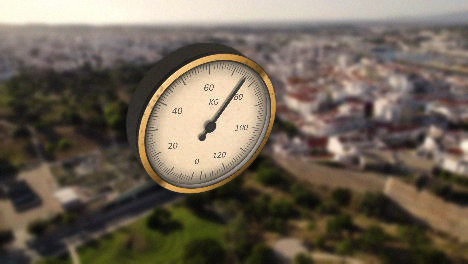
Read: 75,kg
